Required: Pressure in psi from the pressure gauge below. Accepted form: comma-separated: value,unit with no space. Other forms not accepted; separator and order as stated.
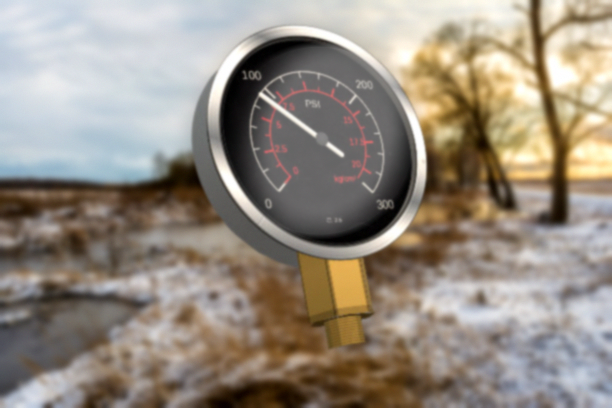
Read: 90,psi
